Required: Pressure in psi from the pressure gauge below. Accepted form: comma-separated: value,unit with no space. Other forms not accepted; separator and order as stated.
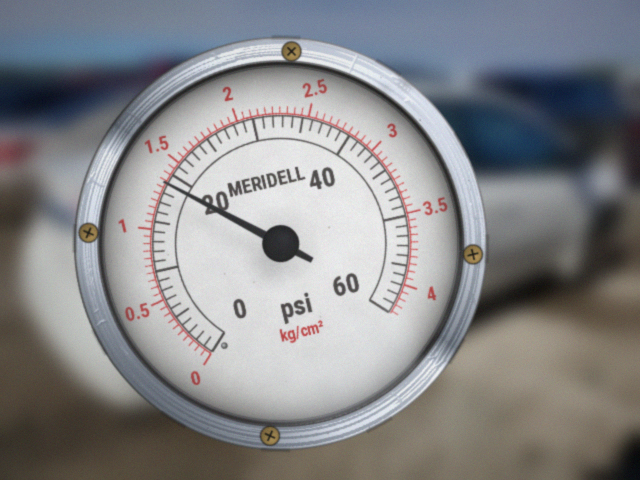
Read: 19,psi
